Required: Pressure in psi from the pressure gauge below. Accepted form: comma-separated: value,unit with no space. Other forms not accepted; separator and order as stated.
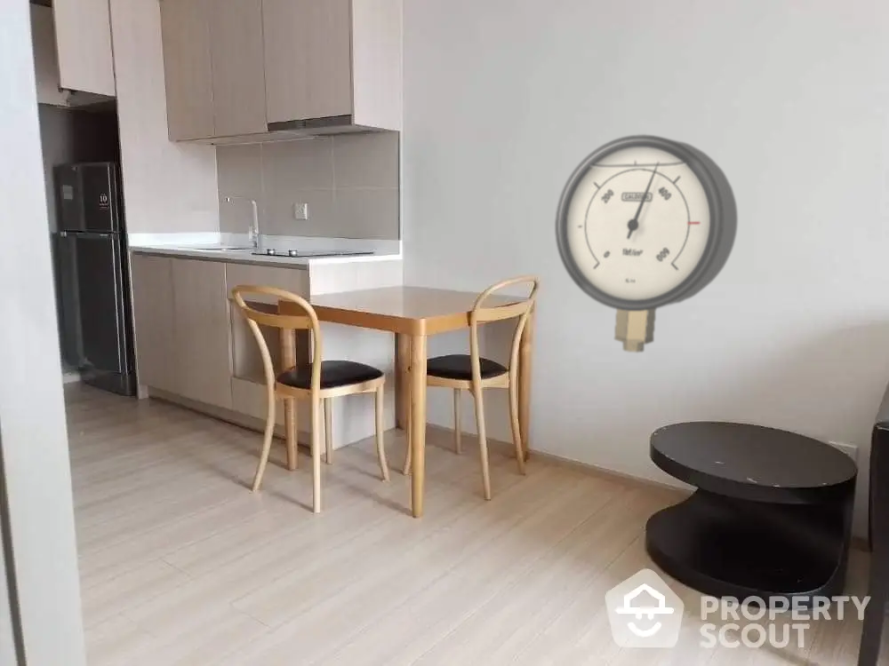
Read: 350,psi
